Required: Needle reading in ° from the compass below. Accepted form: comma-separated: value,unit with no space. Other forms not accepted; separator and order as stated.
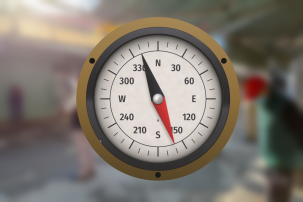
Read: 160,°
